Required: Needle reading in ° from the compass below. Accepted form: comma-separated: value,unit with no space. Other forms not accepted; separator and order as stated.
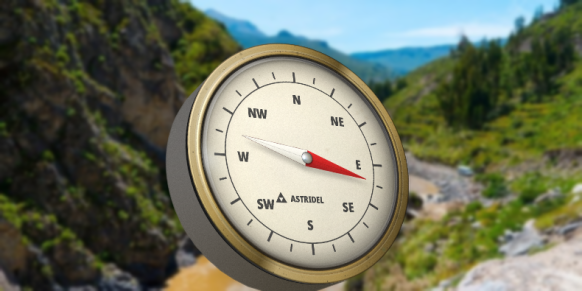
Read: 105,°
